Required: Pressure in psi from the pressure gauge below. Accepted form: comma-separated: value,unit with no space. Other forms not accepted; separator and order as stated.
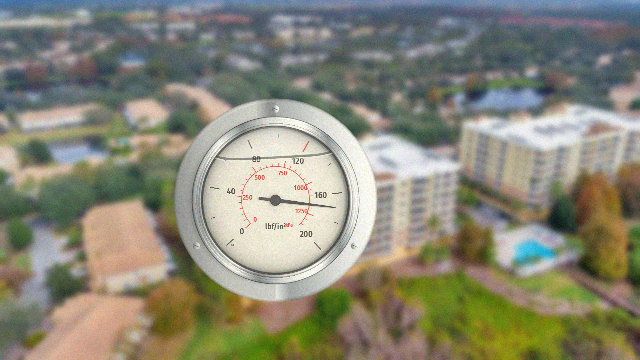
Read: 170,psi
